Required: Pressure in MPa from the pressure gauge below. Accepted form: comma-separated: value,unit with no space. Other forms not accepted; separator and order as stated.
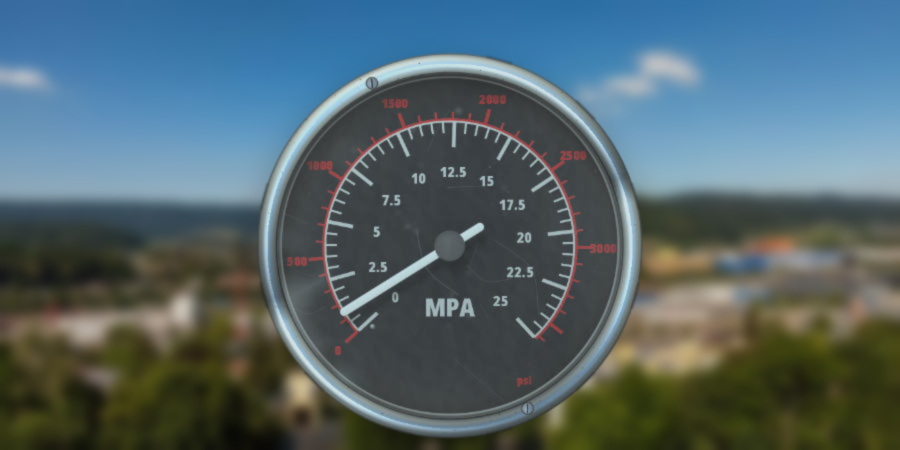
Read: 1,MPa
